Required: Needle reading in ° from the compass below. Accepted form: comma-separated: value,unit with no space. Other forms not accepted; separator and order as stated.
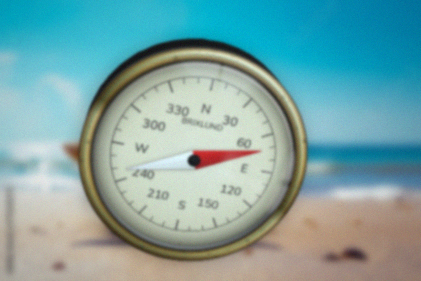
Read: 70,°
